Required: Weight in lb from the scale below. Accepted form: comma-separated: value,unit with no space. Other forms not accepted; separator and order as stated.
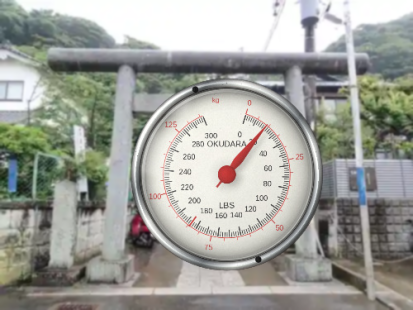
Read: 20,lb
